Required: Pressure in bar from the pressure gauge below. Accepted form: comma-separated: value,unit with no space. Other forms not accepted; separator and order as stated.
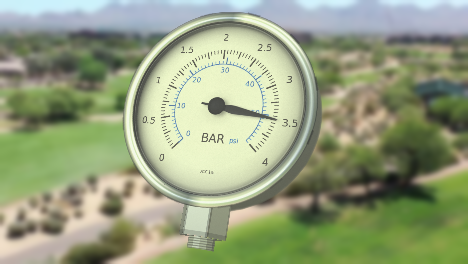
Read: 3.5,bar
